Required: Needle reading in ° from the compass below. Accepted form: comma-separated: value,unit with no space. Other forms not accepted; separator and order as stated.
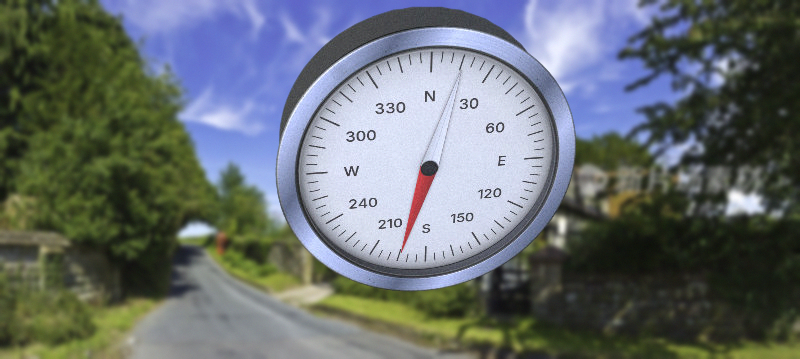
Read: 195,°
